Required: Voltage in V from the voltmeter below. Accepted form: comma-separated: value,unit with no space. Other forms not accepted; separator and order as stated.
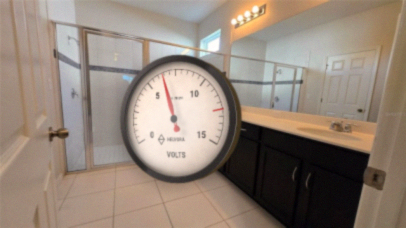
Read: 6.5,V
